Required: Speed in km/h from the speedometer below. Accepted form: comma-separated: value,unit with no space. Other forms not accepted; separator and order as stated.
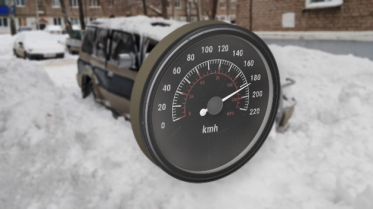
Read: 180,km/h
